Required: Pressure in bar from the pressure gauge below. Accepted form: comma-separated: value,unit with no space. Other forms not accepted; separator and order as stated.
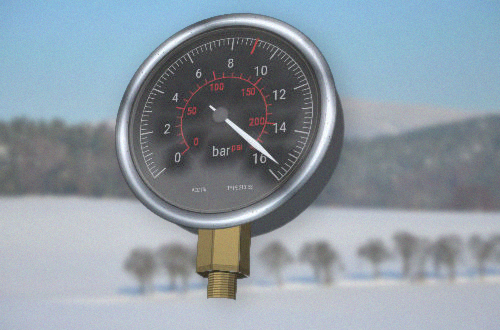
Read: 15.6,bar
